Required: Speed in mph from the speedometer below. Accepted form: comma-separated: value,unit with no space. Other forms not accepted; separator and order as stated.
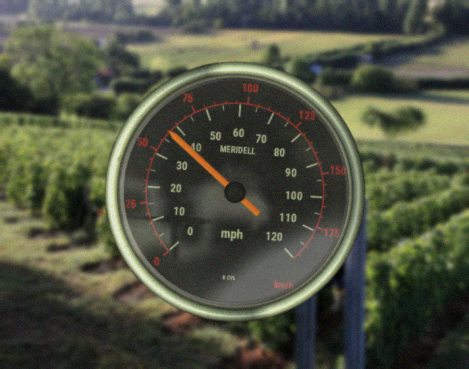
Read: 37.5,mph
